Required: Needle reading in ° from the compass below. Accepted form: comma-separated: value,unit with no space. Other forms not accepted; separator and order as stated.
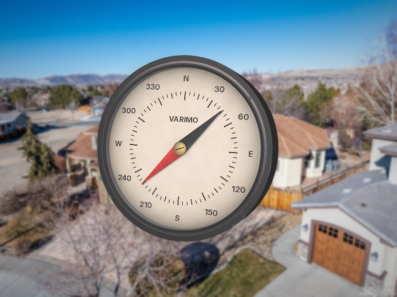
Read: 225,°
